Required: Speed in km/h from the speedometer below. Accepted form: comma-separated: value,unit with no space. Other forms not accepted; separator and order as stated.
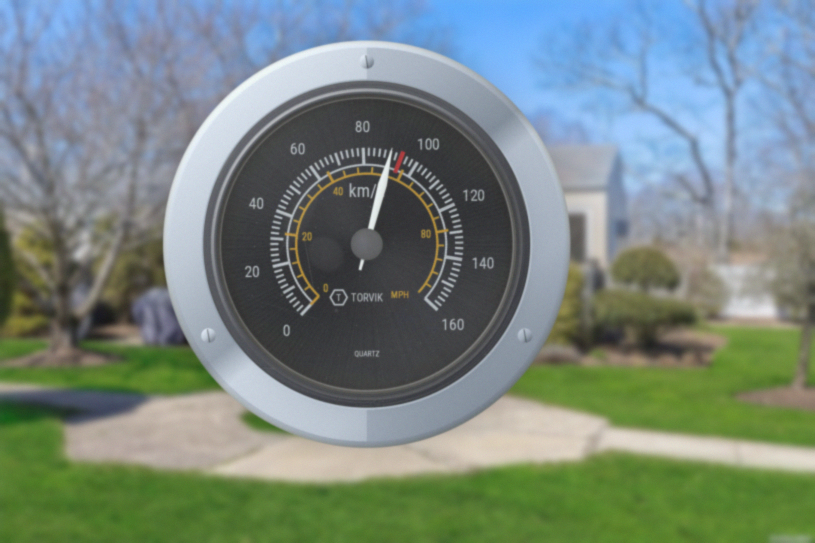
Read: 90,km/h
